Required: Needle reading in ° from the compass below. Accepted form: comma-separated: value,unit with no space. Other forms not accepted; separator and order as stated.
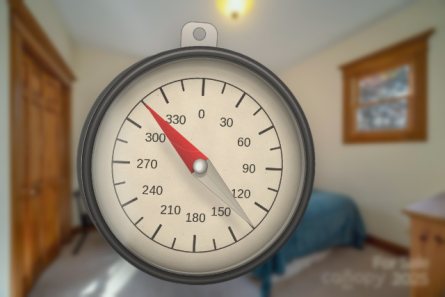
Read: 315,°
